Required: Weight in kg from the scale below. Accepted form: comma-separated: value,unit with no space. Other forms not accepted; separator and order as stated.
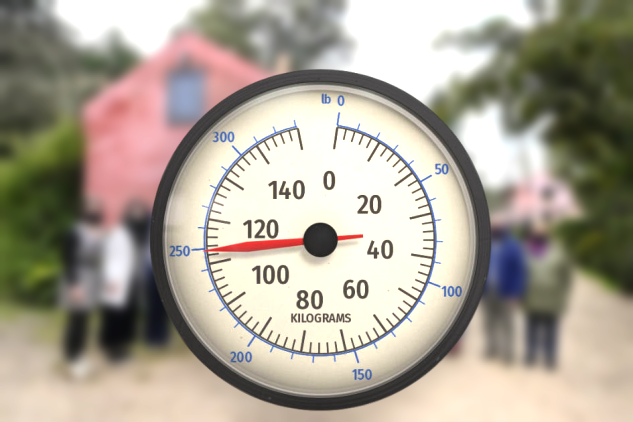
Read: 113,kg
